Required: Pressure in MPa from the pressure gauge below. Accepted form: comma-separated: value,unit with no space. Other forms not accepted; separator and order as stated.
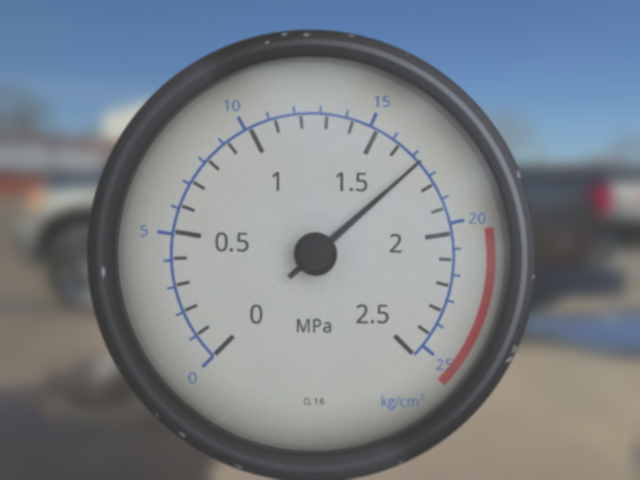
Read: 1.7,MPa
